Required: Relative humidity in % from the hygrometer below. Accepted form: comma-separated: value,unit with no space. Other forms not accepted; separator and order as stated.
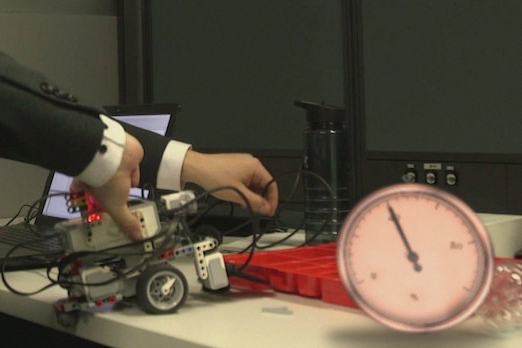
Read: 40,%
